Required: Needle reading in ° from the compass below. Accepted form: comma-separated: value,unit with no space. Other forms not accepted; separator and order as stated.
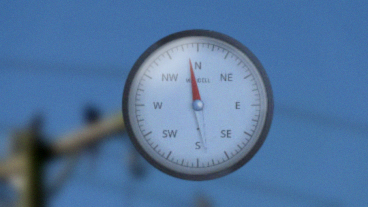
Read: 350,°
